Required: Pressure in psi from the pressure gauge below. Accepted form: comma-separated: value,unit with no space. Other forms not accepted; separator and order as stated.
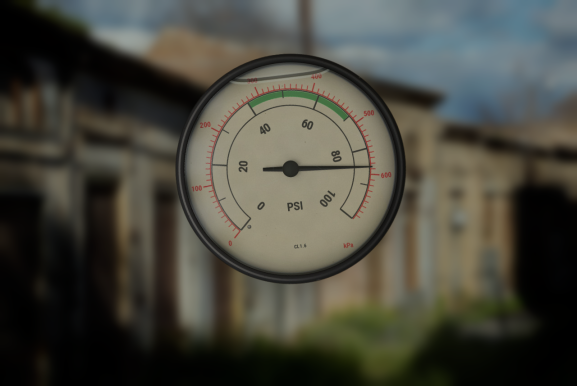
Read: 85,psi
